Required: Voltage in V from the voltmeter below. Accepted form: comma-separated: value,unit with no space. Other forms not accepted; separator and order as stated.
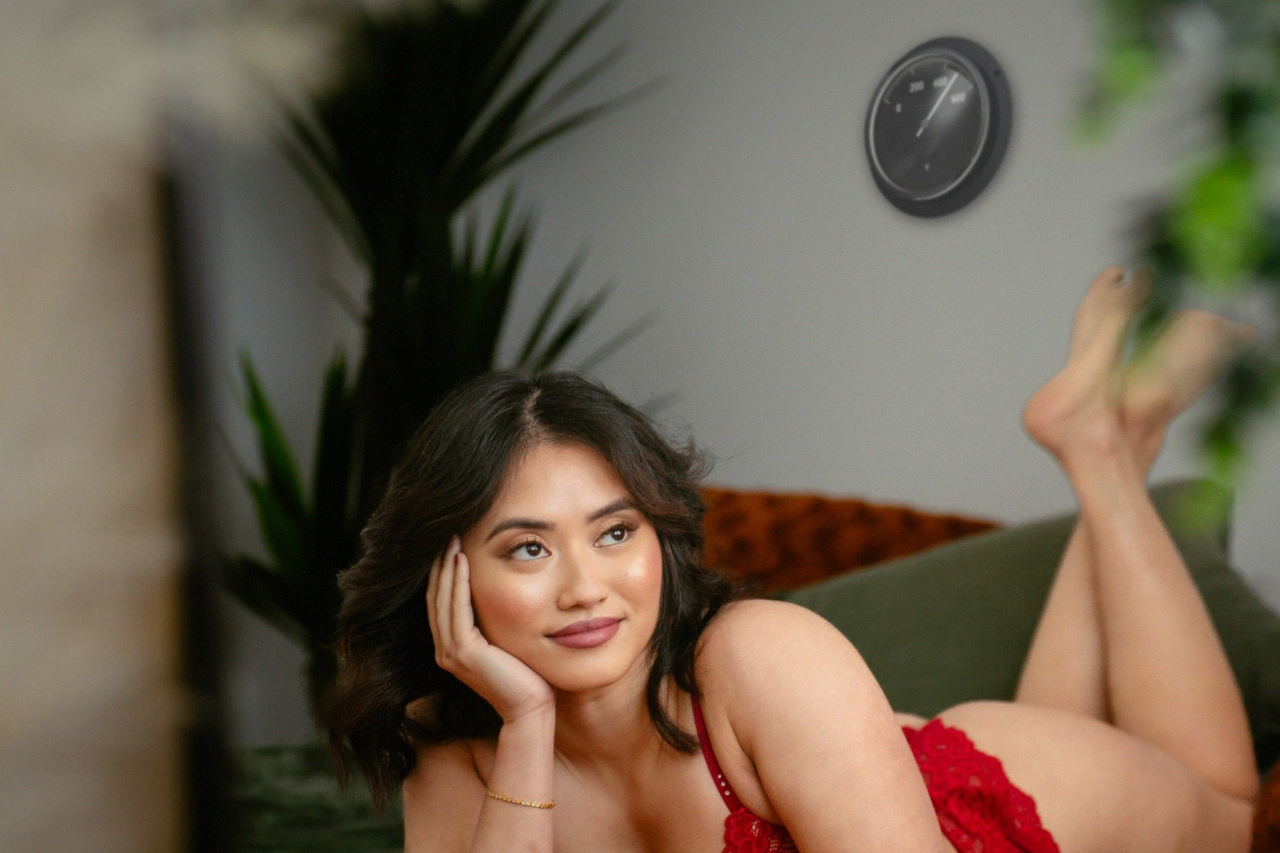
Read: 500,V
